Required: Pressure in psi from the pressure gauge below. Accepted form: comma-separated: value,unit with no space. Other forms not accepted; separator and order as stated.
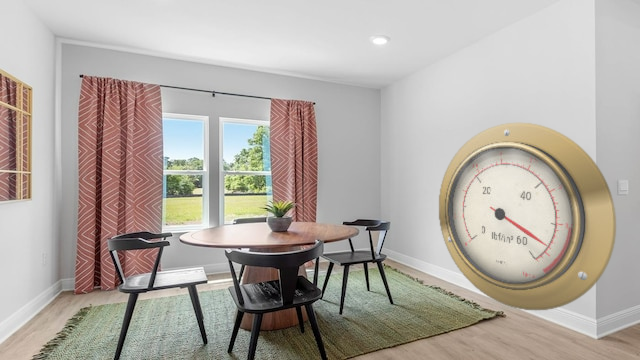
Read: 55,psi
